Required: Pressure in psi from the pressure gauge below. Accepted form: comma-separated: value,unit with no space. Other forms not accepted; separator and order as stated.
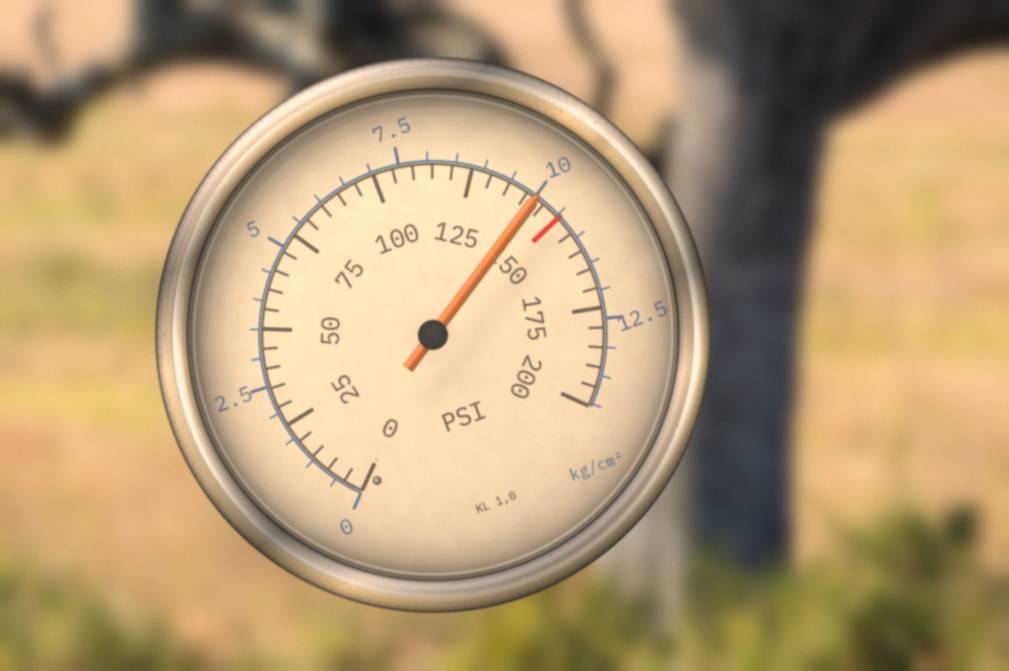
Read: 142.5,psi
